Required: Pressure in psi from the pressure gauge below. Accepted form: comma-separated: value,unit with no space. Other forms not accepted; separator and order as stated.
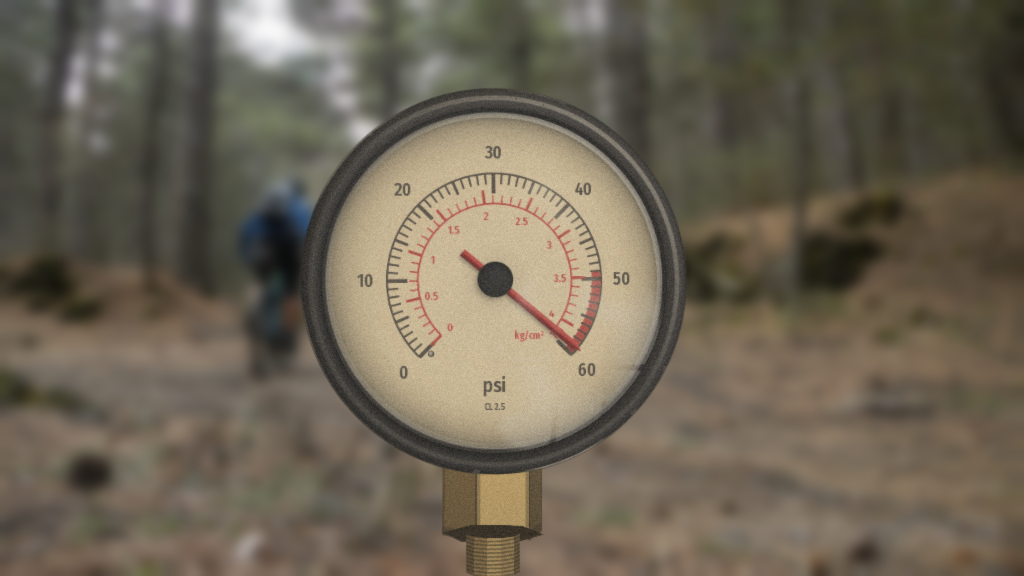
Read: 59,psi
